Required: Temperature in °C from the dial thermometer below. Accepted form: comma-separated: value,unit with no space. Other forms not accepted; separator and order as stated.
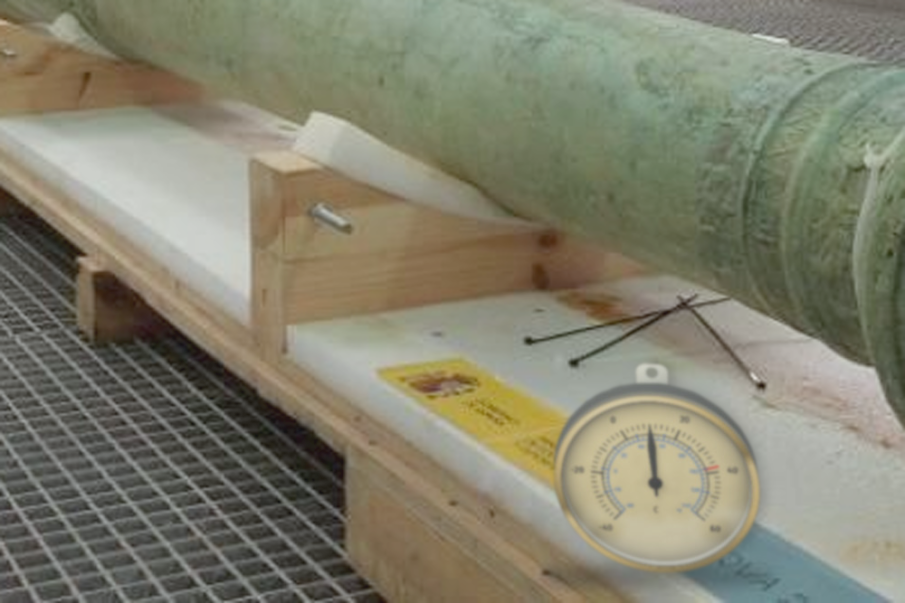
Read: 10,°C
